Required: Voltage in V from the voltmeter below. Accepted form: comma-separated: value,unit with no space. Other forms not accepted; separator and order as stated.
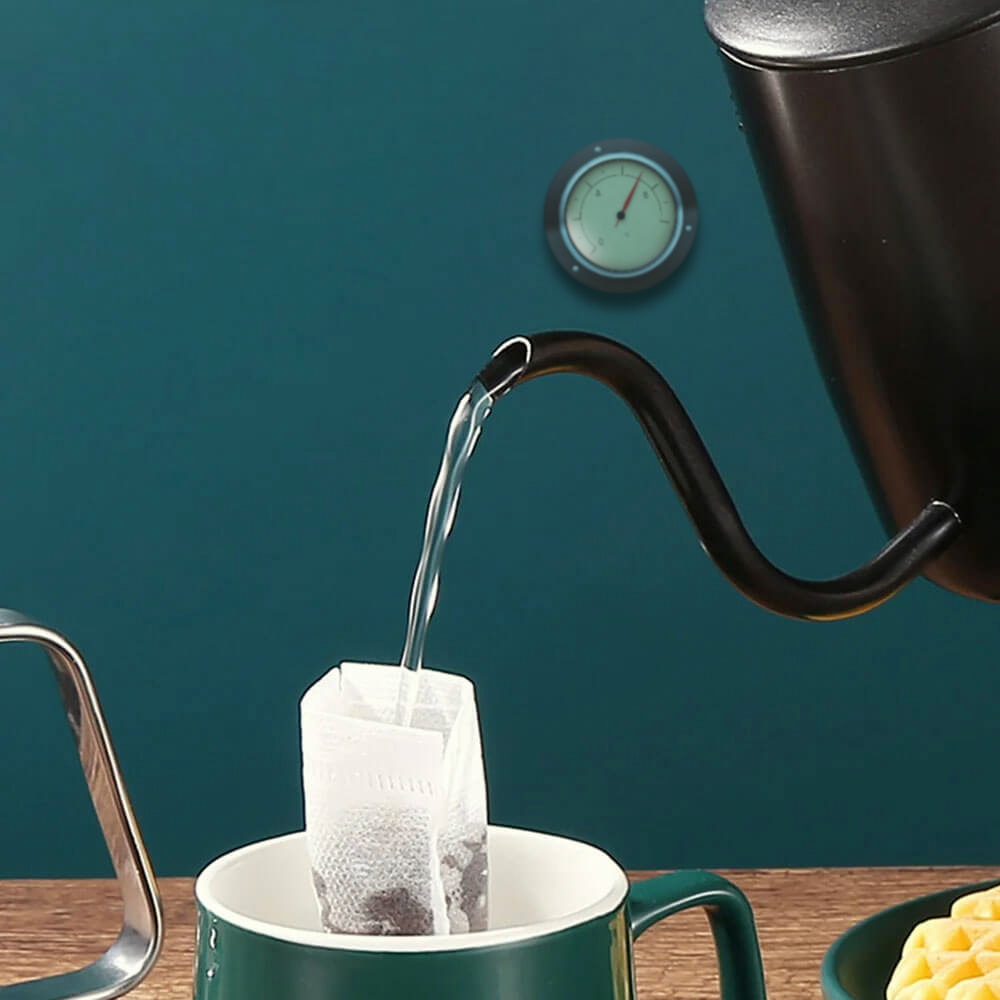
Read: 7,V
